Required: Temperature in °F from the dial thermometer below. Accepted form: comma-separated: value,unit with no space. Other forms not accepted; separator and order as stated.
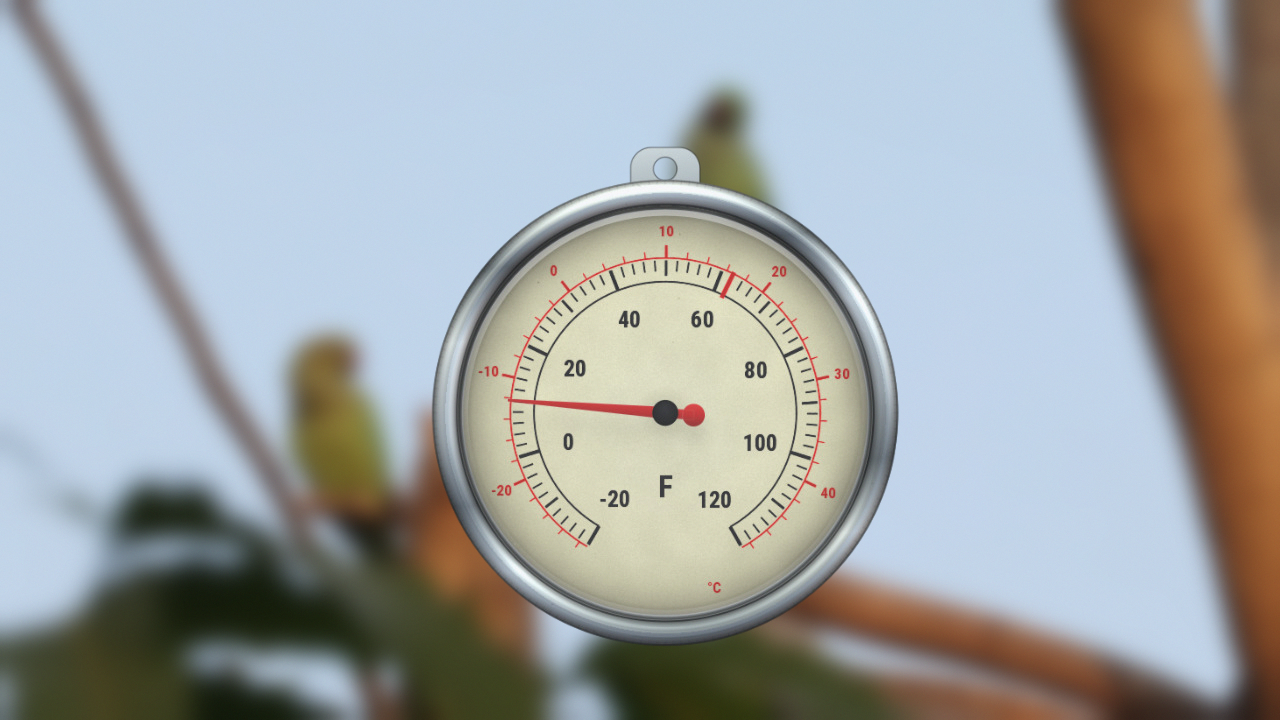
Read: 10,°F
